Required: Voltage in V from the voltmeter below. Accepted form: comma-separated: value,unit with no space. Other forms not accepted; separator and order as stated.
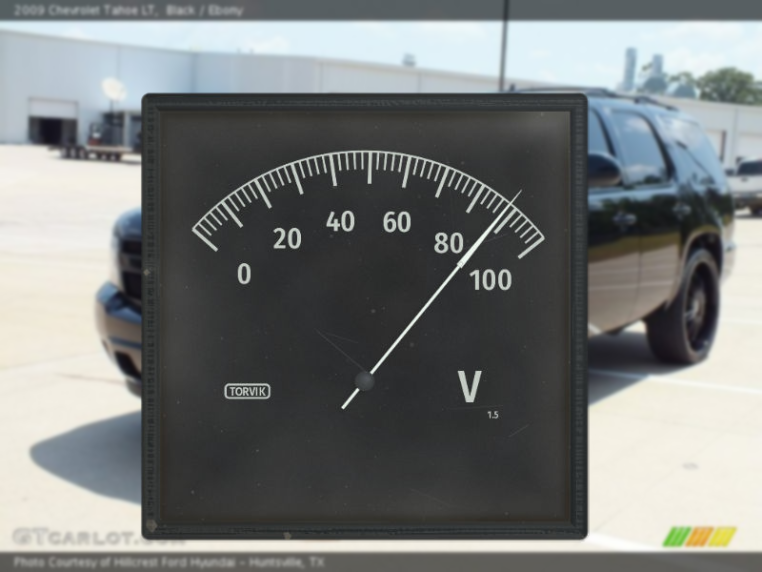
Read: 88,V
